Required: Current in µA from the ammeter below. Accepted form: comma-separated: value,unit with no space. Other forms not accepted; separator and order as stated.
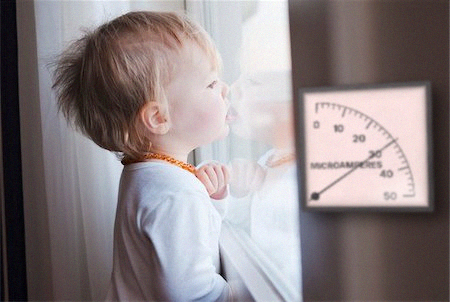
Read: 30,µA
